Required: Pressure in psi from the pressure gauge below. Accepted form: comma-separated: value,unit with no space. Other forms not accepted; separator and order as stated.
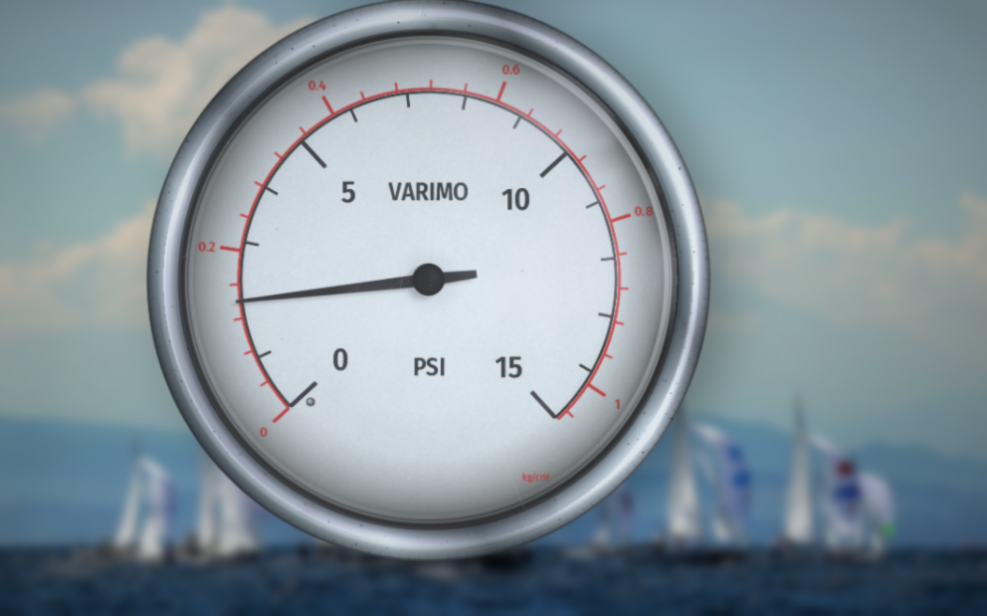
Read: 2,psi
